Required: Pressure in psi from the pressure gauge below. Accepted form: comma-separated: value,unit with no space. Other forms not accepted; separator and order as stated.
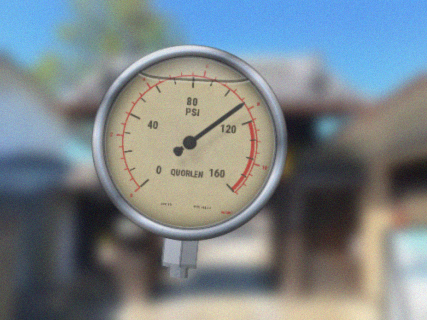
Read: 110,psi
